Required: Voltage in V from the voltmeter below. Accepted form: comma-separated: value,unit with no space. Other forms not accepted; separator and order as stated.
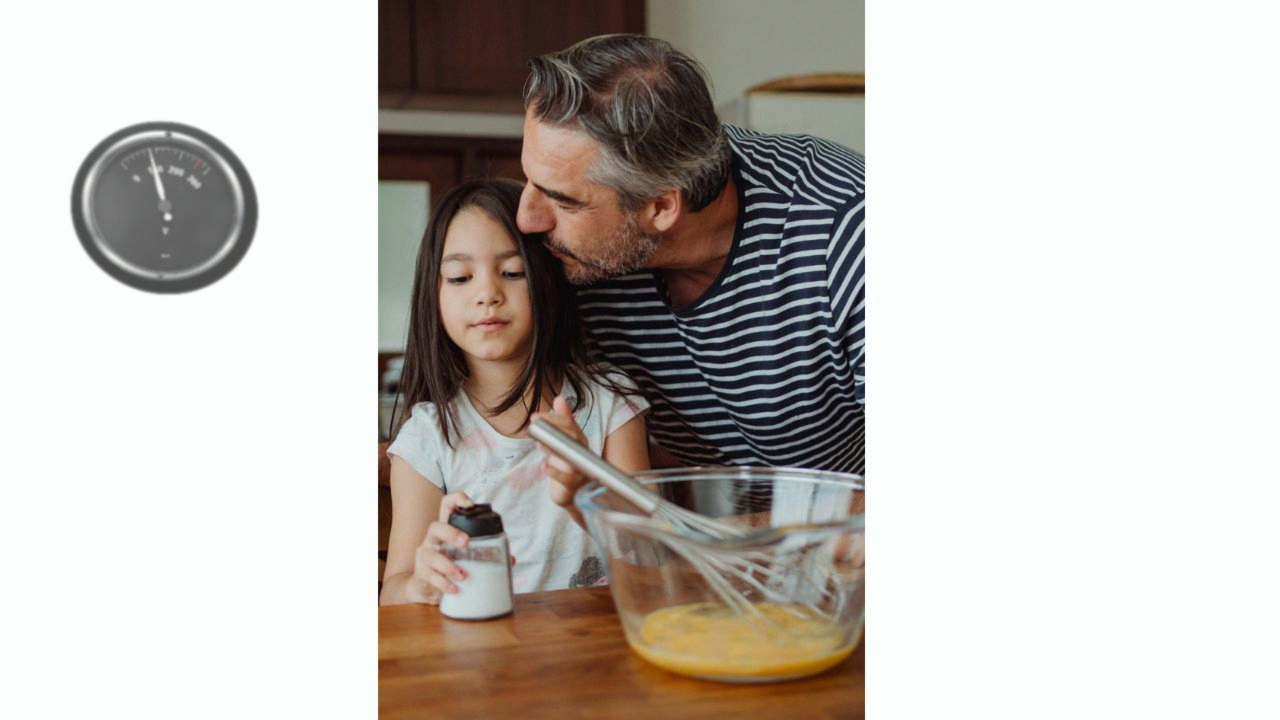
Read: 100,V
